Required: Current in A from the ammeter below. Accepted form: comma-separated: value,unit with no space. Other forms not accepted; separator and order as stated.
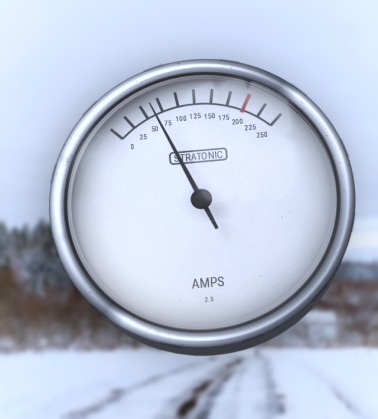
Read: 62.5,A
